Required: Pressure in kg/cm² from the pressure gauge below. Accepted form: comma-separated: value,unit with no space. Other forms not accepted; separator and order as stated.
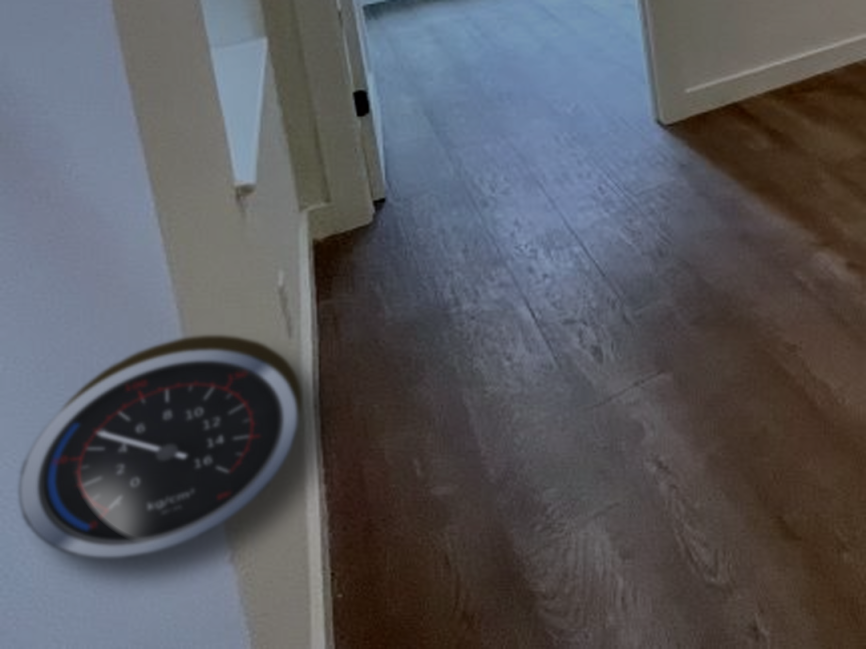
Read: 5,kg/cm²
